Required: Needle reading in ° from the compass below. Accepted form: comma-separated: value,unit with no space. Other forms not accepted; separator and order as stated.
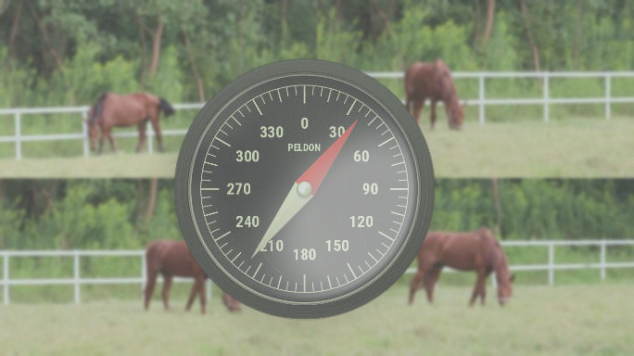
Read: 37.5,°
